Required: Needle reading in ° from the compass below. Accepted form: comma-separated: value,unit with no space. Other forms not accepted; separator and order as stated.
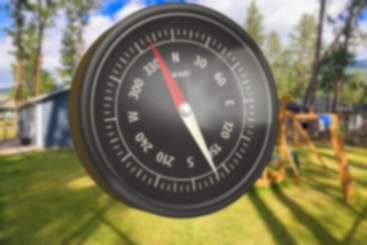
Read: 340,°
